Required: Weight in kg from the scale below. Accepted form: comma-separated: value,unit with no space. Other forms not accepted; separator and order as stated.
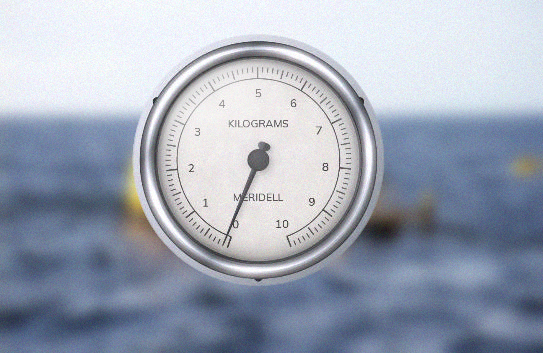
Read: 0.1,kg
